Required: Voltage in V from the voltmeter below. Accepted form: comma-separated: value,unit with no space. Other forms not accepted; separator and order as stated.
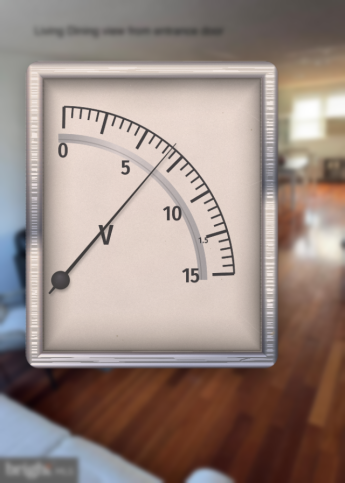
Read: 6.75,V
